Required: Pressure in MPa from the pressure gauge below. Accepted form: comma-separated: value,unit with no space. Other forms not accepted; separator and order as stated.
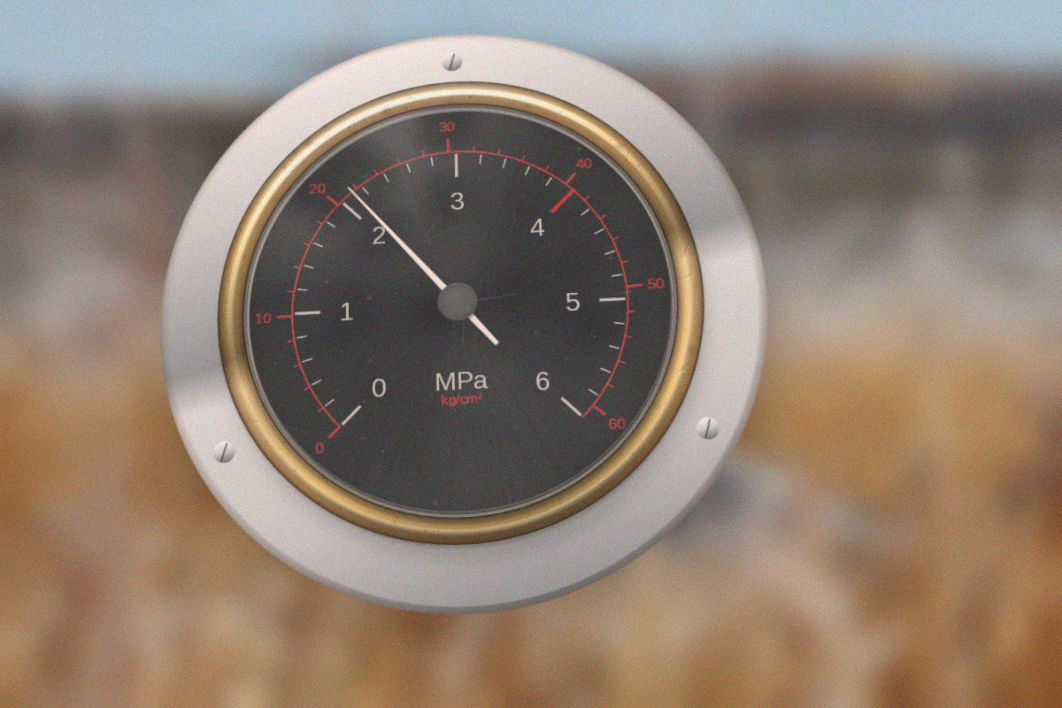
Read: 2.1,MPa
